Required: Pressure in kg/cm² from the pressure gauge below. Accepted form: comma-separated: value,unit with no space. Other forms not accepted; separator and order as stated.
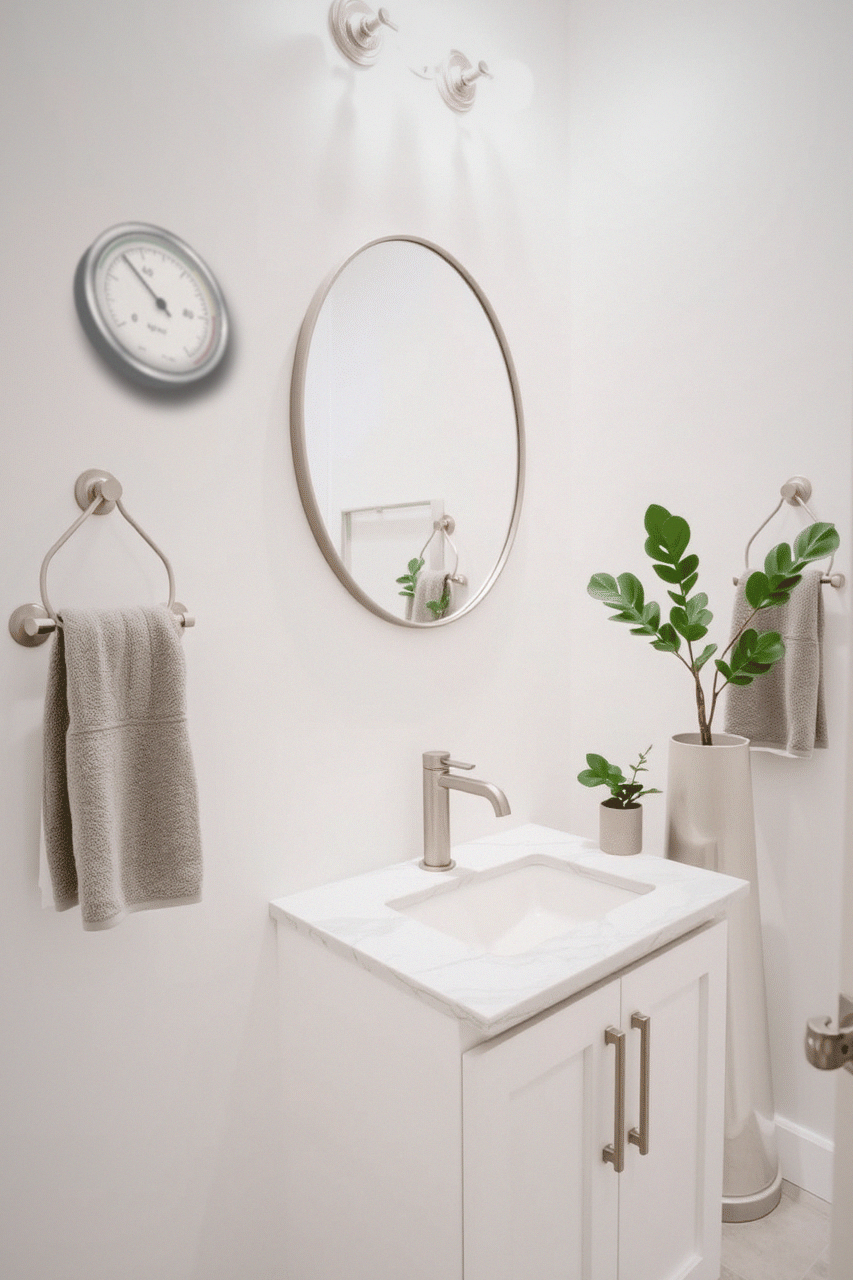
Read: 30,kg/cm²
